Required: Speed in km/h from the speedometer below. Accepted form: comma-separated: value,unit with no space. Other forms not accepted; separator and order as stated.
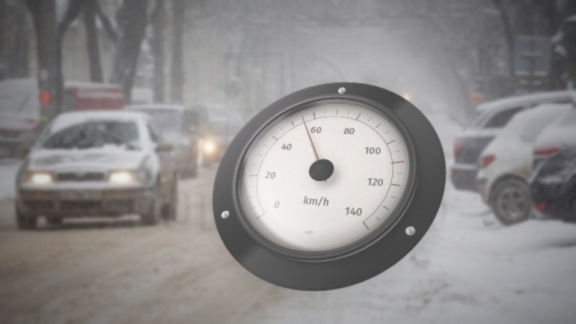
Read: 55,km/h
